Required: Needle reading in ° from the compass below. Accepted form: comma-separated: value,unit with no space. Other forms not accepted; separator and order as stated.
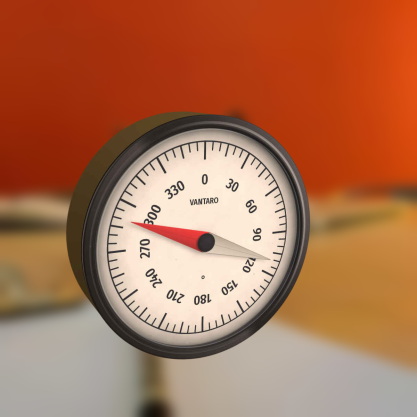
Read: 290,°
